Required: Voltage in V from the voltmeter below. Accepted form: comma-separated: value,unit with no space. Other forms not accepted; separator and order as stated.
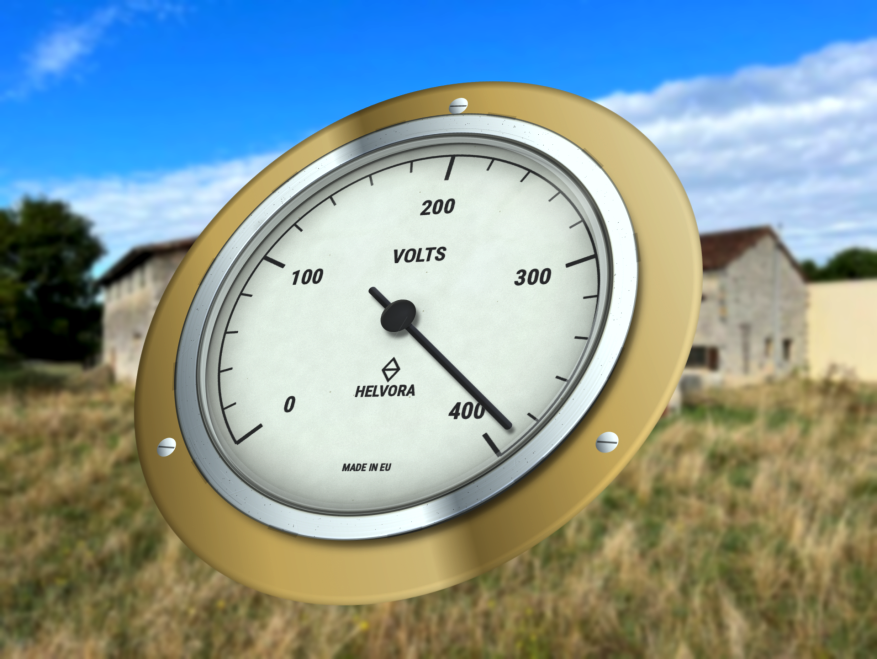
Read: 390,V
